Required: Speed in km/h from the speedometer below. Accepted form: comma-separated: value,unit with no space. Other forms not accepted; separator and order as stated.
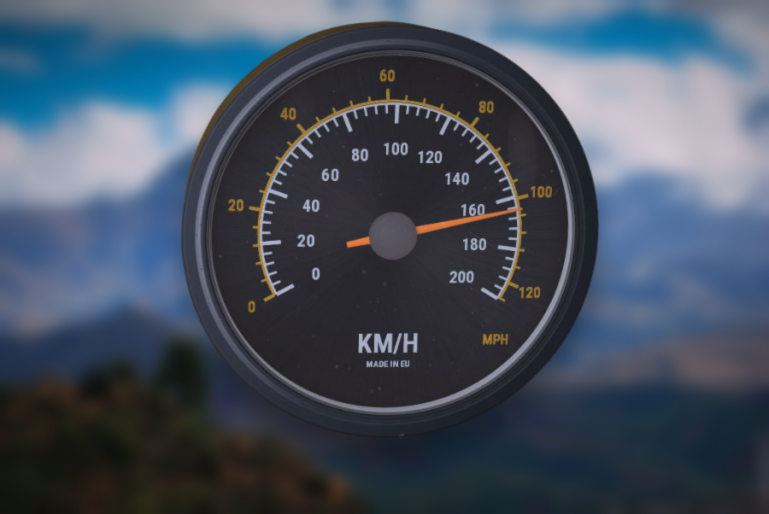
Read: 164,km/h
